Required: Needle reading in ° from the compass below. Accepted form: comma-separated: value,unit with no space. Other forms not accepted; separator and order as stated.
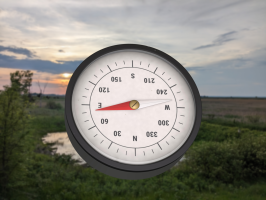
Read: 80,°
